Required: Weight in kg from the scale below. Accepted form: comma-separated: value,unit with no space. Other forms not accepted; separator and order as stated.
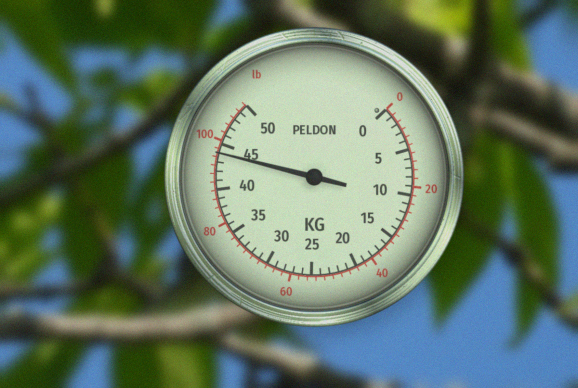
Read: 44,kg
